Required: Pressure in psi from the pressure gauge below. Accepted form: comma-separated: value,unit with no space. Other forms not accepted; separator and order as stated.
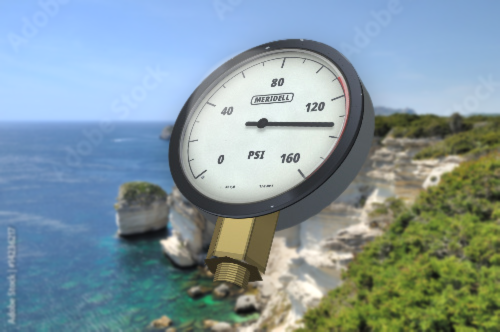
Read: 135,psi
